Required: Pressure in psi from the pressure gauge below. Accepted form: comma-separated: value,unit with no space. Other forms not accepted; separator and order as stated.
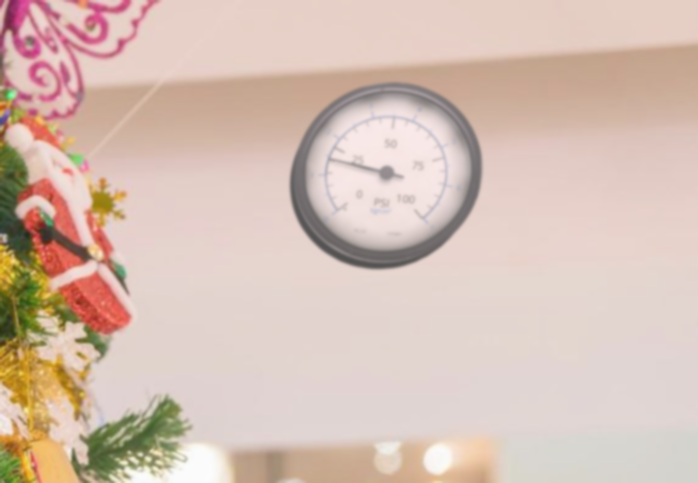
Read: 20,psi
